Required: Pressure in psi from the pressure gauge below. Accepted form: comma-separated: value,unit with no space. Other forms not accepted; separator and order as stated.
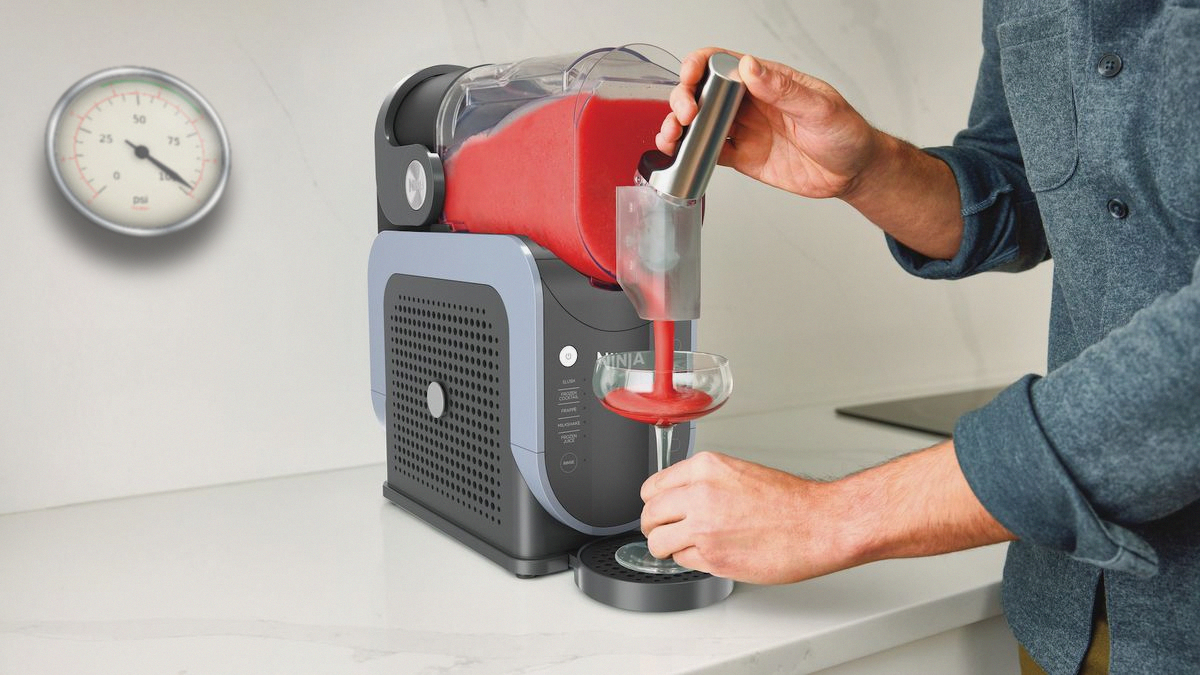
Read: 97.5,psi
